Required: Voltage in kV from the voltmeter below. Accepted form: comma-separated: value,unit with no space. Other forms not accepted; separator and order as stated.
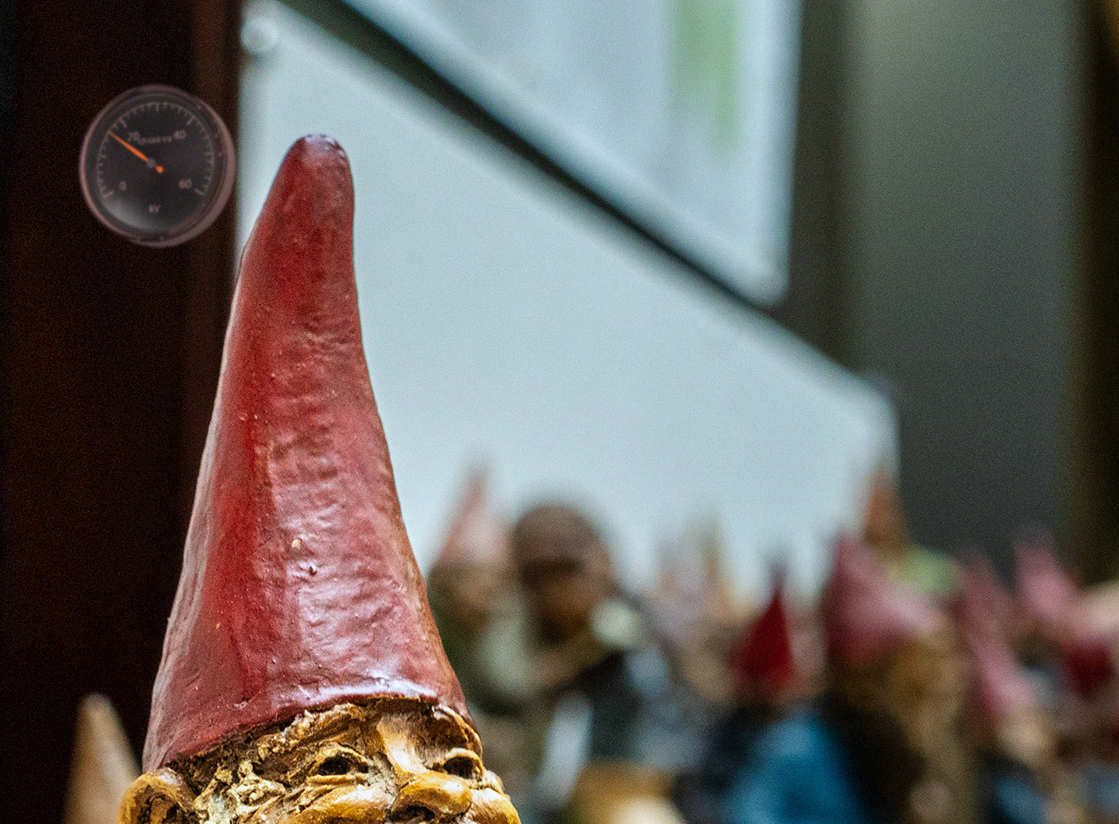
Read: 16,kV
